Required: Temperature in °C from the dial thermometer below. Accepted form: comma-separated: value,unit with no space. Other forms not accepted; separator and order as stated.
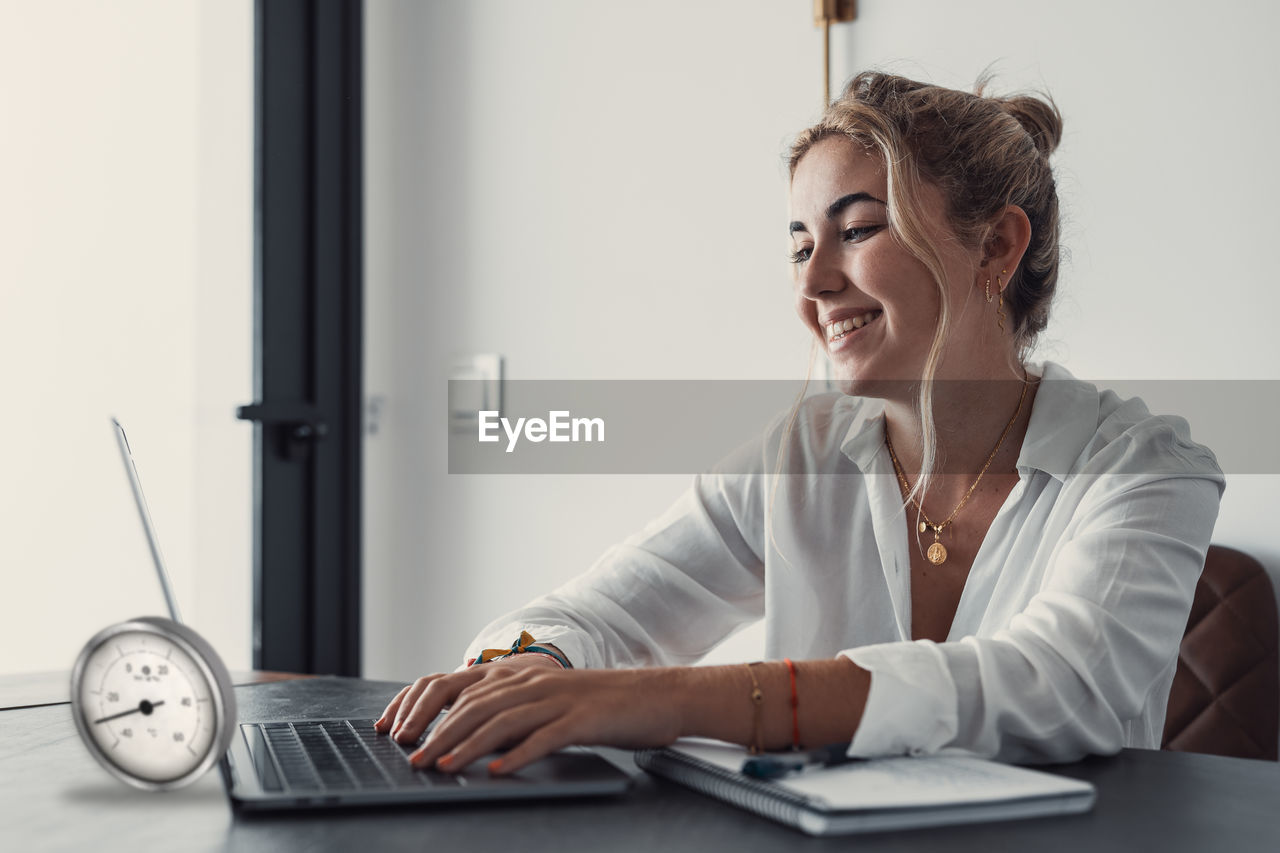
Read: -30,°C
